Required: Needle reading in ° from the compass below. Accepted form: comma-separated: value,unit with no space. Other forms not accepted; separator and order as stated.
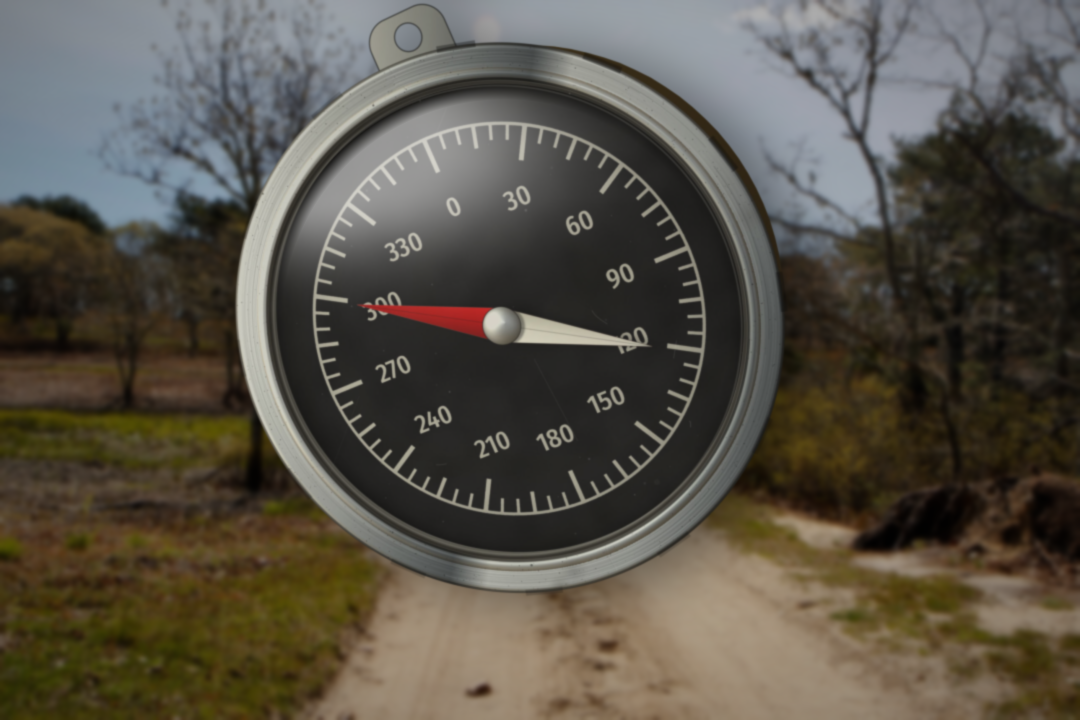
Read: 300,°
